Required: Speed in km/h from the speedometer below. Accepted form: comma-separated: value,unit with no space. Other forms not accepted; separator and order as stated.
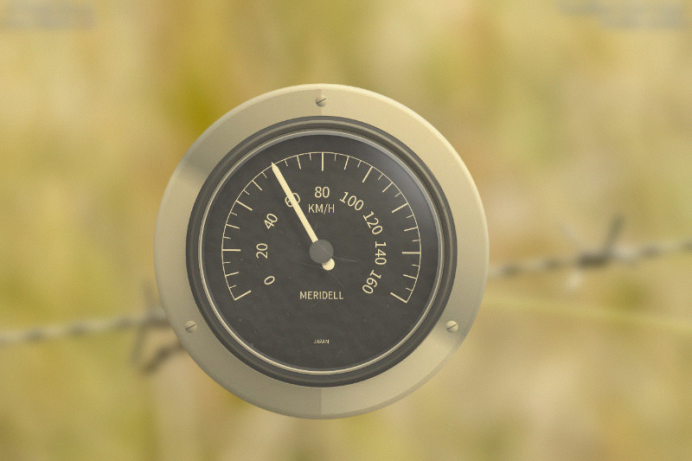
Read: 60,km/h
